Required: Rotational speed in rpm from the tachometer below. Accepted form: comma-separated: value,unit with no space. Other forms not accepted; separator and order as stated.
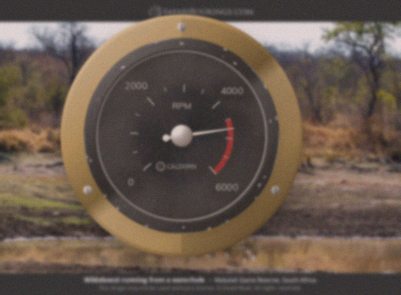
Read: 4750,rpm
